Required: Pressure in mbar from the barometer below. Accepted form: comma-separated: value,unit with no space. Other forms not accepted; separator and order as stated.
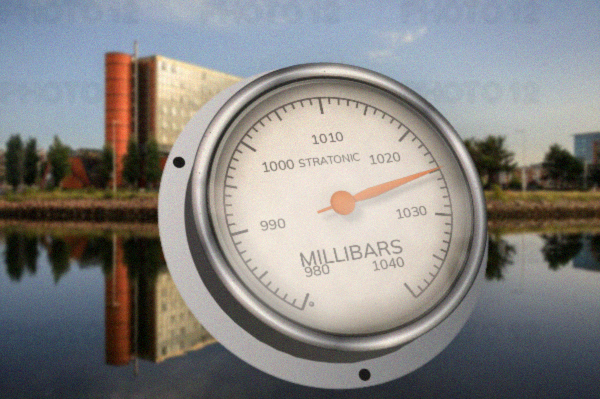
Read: 1025,mbar
